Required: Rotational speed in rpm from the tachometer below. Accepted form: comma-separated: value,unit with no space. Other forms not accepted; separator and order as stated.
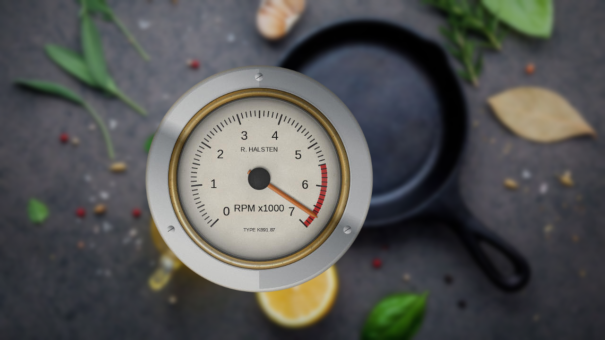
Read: 6700,rpm
